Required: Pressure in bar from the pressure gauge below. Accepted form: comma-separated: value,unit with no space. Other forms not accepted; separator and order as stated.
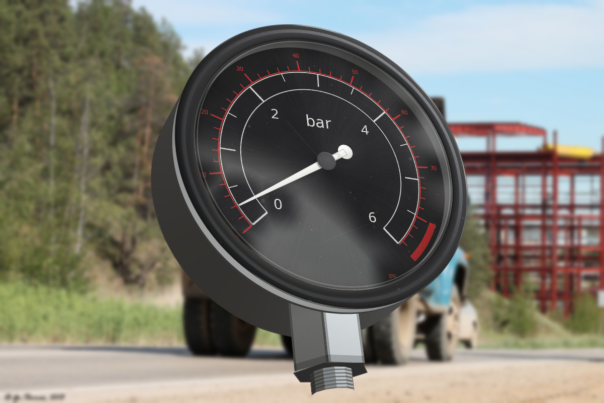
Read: 0.25,bar
